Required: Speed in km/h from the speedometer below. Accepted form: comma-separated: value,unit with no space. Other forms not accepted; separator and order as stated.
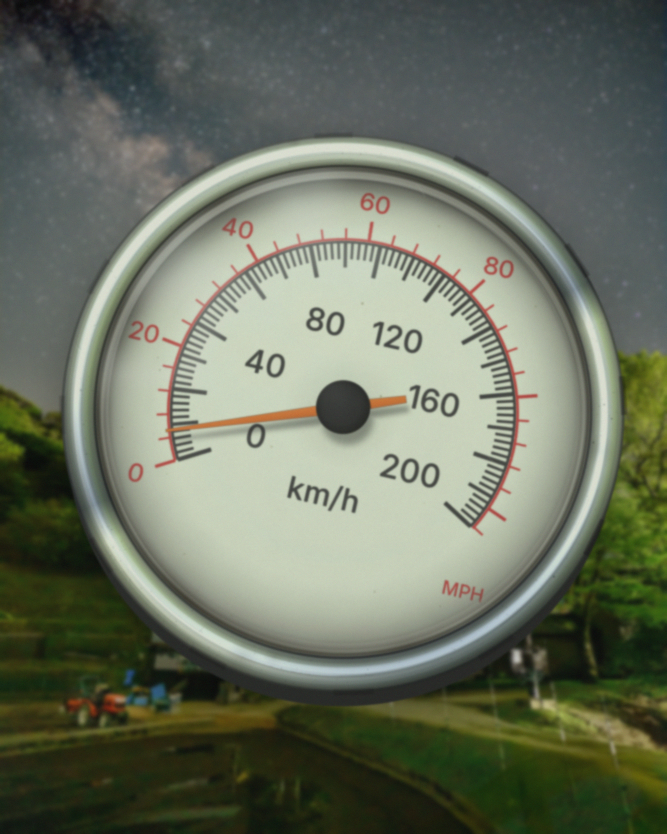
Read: 8,km/h
